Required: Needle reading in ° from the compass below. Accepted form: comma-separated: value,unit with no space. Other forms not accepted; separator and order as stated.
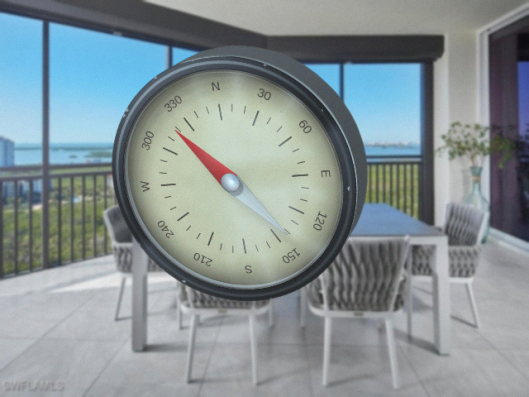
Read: 320,°
